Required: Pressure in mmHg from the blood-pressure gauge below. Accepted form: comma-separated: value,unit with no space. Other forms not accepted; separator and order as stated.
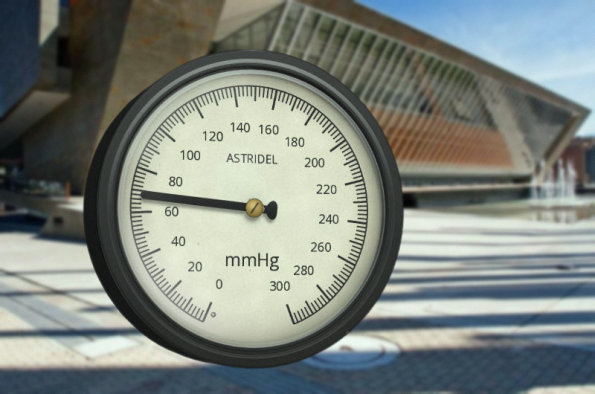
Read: 68,mmHg
